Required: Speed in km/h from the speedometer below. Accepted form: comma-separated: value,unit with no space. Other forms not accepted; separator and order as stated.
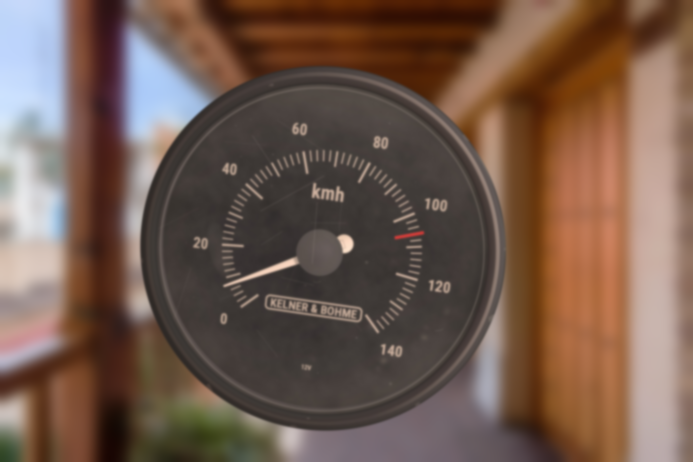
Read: 8,km/h
